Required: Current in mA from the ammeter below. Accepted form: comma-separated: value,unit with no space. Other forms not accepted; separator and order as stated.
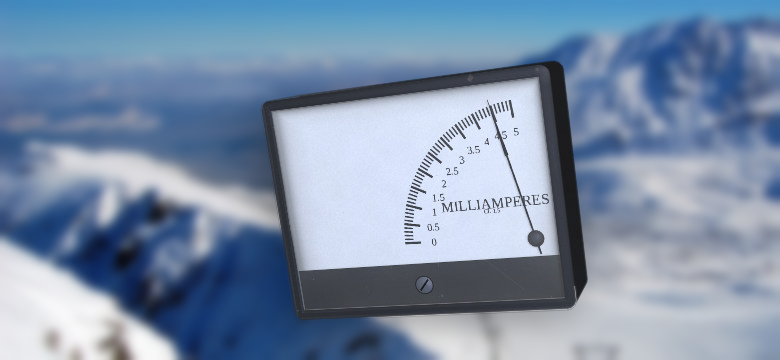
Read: 4.5,mA
